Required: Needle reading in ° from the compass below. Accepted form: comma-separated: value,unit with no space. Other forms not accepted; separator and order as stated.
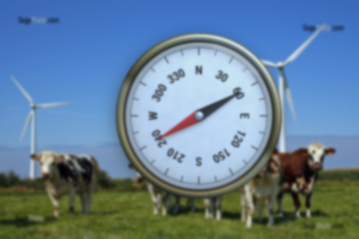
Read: 240,°
